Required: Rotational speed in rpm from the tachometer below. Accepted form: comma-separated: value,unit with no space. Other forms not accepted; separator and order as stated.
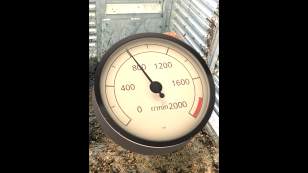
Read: 800,rpm
